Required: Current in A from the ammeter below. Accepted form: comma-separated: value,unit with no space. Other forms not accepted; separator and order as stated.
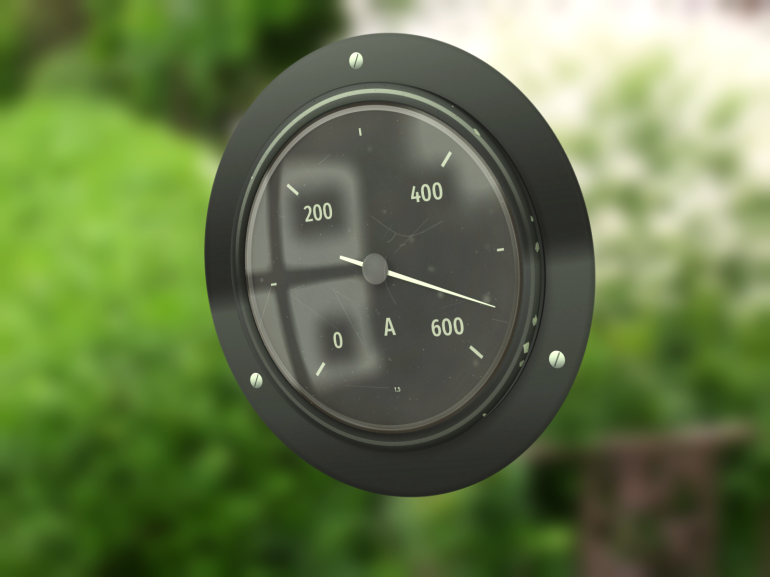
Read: 550,A
